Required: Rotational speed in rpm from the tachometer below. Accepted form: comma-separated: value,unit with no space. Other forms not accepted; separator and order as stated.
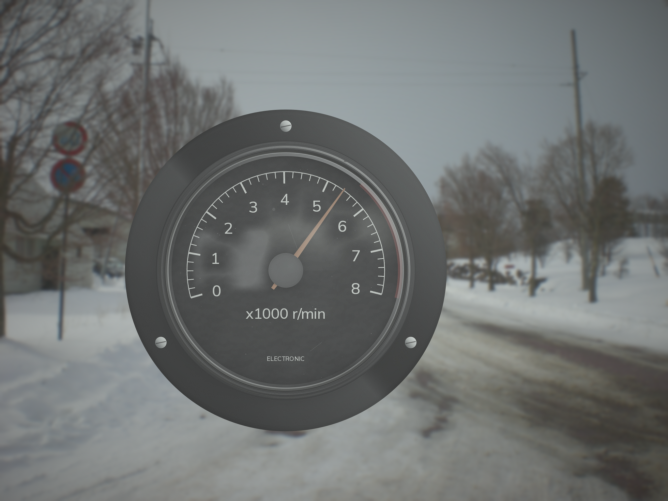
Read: 5400,rpm
